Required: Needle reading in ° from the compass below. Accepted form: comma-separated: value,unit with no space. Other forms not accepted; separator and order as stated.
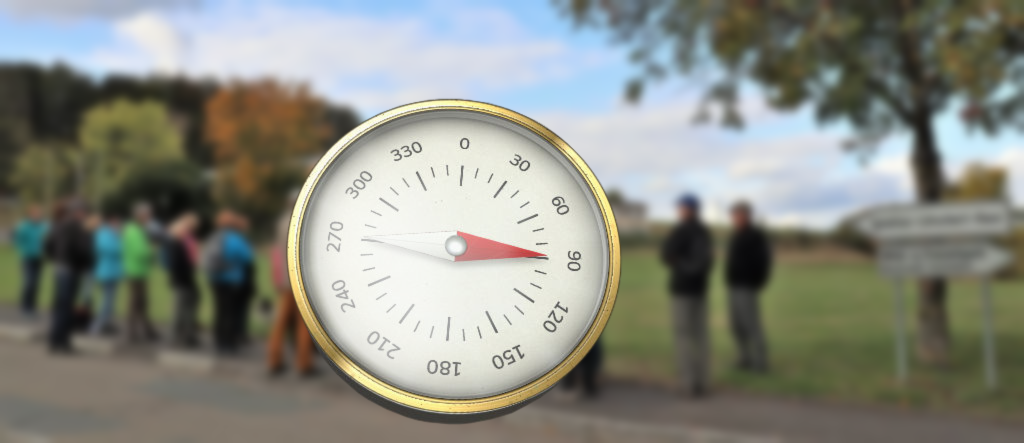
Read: 90,°
